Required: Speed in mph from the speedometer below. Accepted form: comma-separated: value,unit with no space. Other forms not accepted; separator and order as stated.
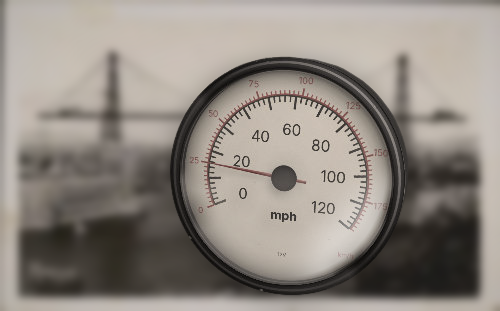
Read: 16,mph
